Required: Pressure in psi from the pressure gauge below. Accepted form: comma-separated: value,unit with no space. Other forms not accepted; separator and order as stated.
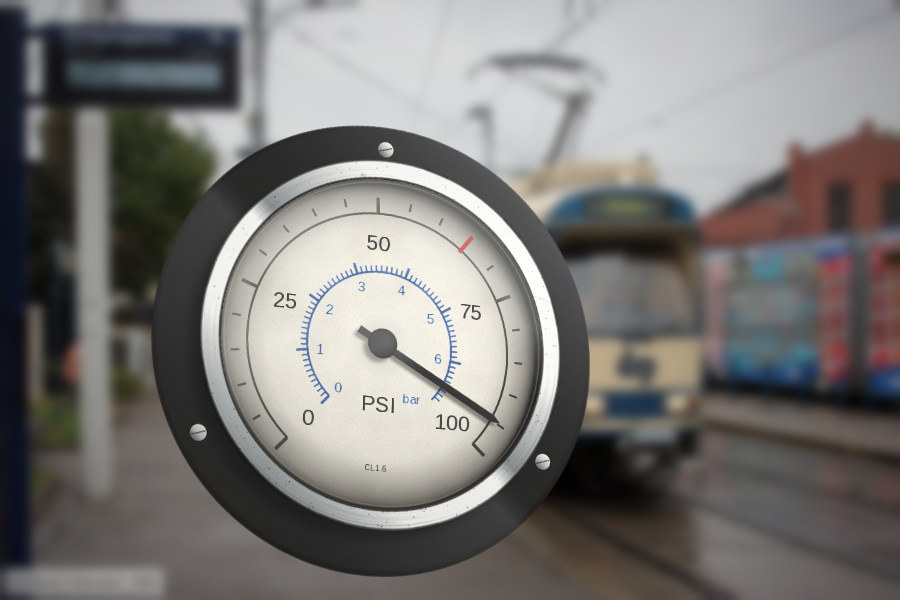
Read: 95,psi
